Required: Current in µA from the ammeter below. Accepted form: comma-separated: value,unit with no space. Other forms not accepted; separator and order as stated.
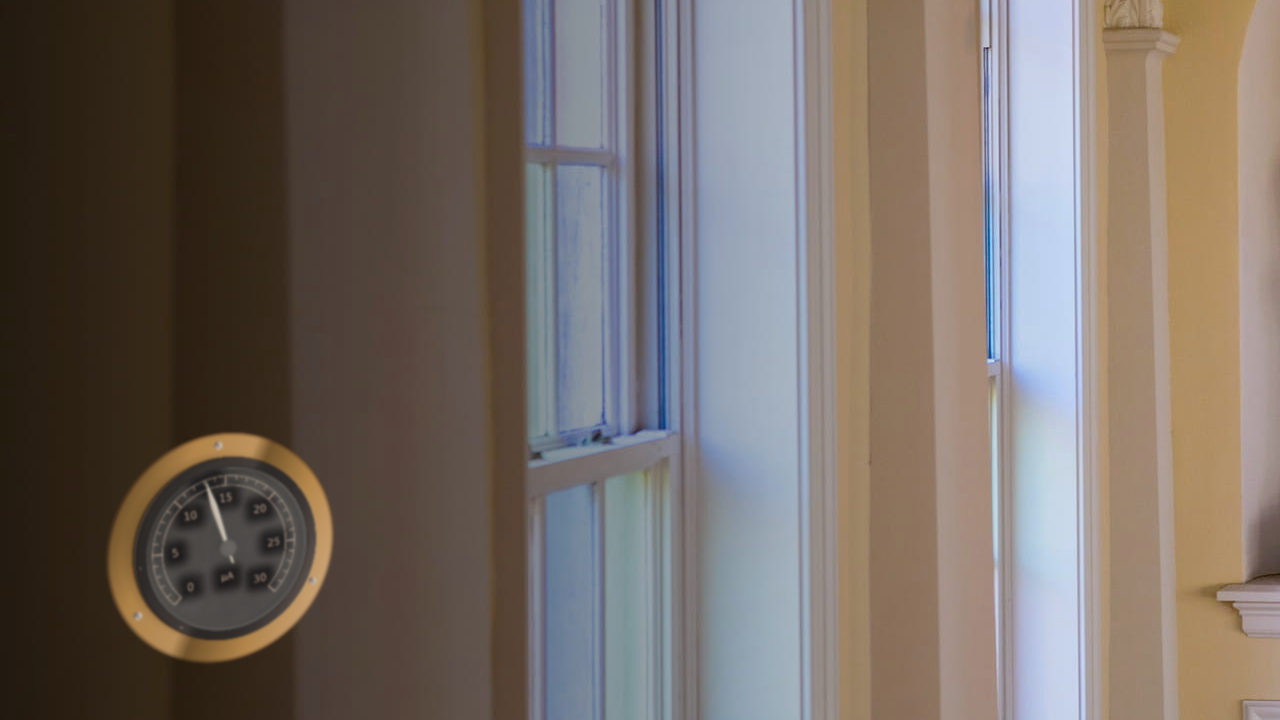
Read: 13,µA
